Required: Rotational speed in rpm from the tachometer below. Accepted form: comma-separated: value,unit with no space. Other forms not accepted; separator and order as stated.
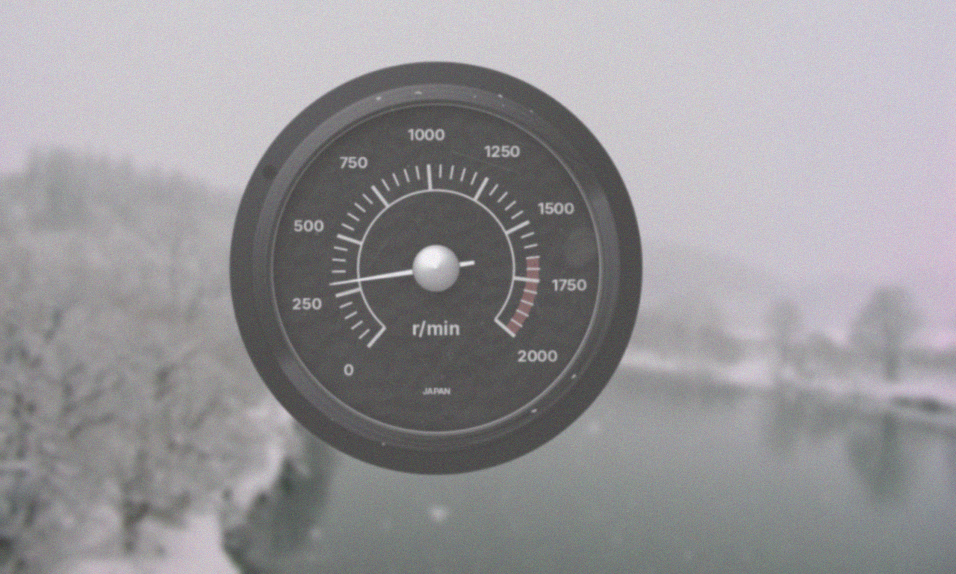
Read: 300,rpm
